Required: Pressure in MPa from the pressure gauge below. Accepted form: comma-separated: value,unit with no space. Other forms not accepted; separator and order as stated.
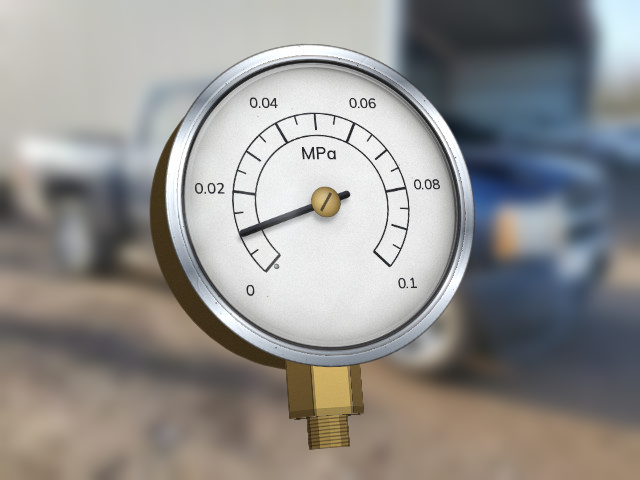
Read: 0.01,MPa
